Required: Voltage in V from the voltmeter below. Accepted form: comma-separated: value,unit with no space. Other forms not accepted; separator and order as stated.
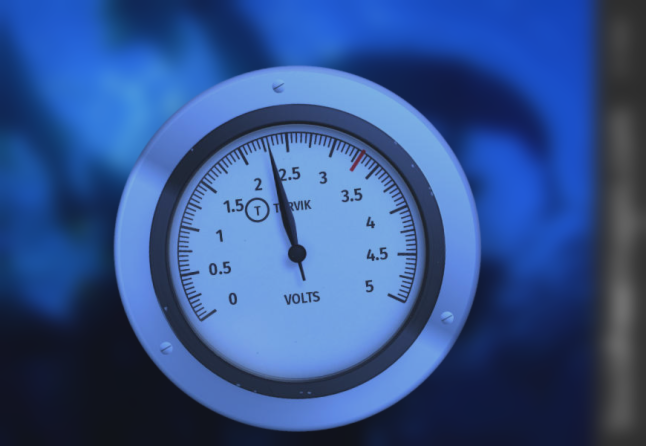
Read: 2.3,V
